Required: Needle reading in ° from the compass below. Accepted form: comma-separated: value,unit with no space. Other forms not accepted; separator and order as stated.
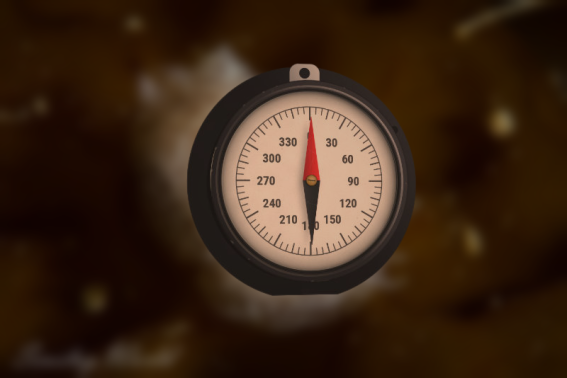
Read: 0,°
